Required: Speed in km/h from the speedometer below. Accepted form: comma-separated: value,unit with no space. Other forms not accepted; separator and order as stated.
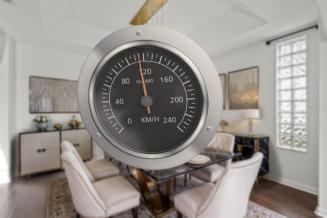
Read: 115,km/h
